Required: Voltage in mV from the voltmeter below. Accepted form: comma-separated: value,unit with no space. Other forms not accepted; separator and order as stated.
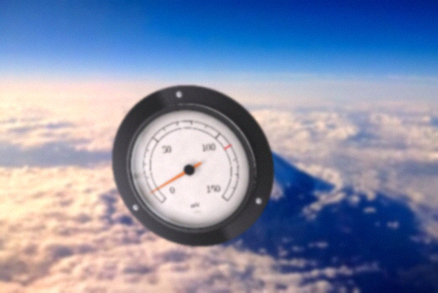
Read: 10,mV
